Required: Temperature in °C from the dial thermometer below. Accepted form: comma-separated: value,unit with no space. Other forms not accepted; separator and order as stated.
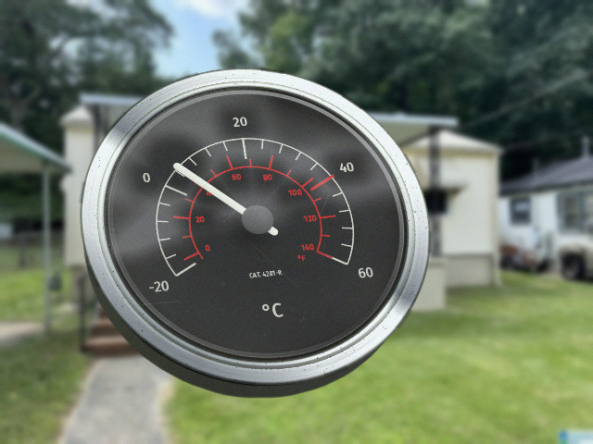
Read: 4,°C
